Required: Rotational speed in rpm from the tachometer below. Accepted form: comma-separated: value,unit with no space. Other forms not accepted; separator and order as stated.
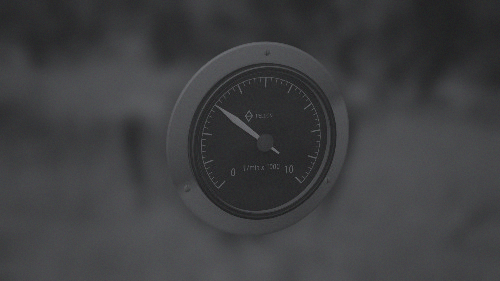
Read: 3000,rpm
